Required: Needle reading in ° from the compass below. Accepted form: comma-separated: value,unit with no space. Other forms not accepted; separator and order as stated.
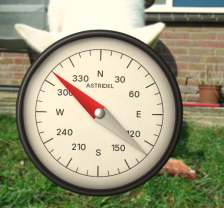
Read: 310,°
